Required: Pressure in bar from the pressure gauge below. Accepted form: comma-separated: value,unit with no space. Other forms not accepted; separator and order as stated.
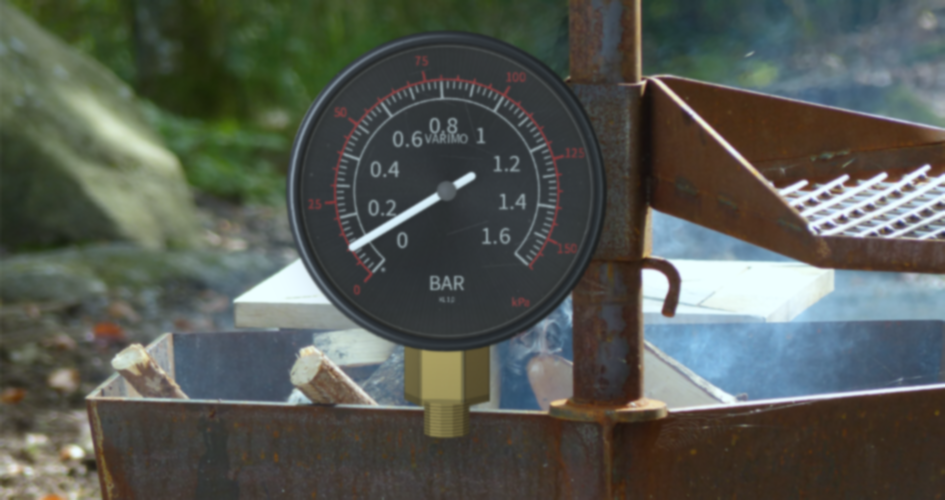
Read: 0.1,bar
